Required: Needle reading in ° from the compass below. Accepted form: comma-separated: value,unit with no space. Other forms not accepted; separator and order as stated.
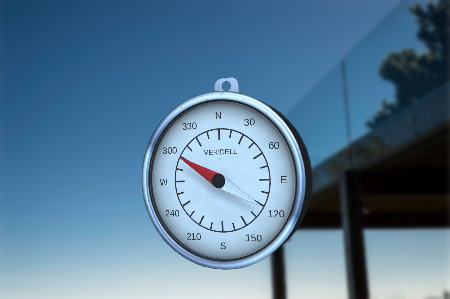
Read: 300,°
